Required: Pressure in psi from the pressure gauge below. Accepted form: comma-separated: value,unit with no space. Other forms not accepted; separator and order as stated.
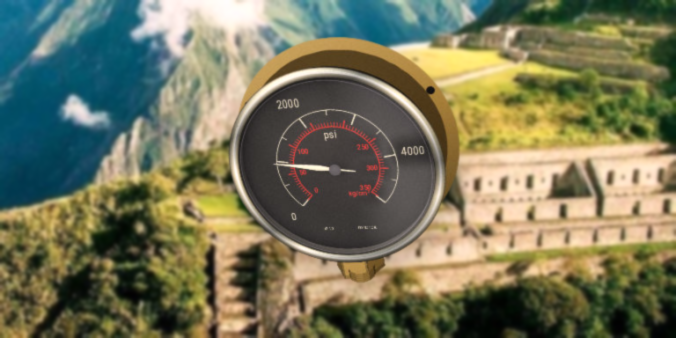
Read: 1000,psi
